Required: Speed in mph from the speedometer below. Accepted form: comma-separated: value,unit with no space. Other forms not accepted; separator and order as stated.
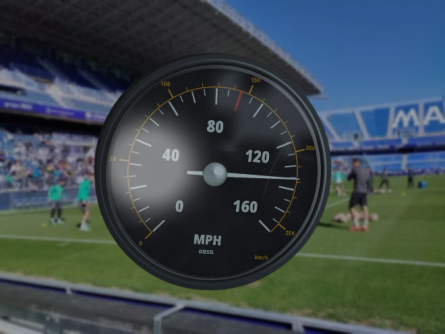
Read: 135,mph
